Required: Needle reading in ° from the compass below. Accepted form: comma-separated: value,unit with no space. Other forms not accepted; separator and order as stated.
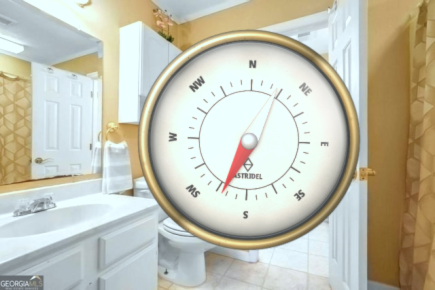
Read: 205,°
